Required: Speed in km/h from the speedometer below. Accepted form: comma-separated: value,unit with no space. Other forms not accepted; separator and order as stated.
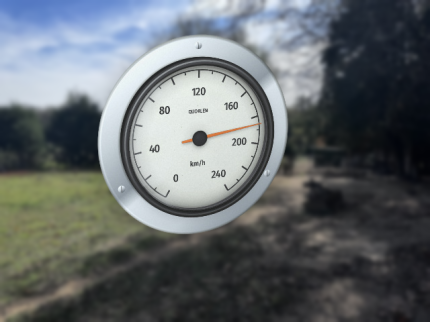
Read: 185,km/h
